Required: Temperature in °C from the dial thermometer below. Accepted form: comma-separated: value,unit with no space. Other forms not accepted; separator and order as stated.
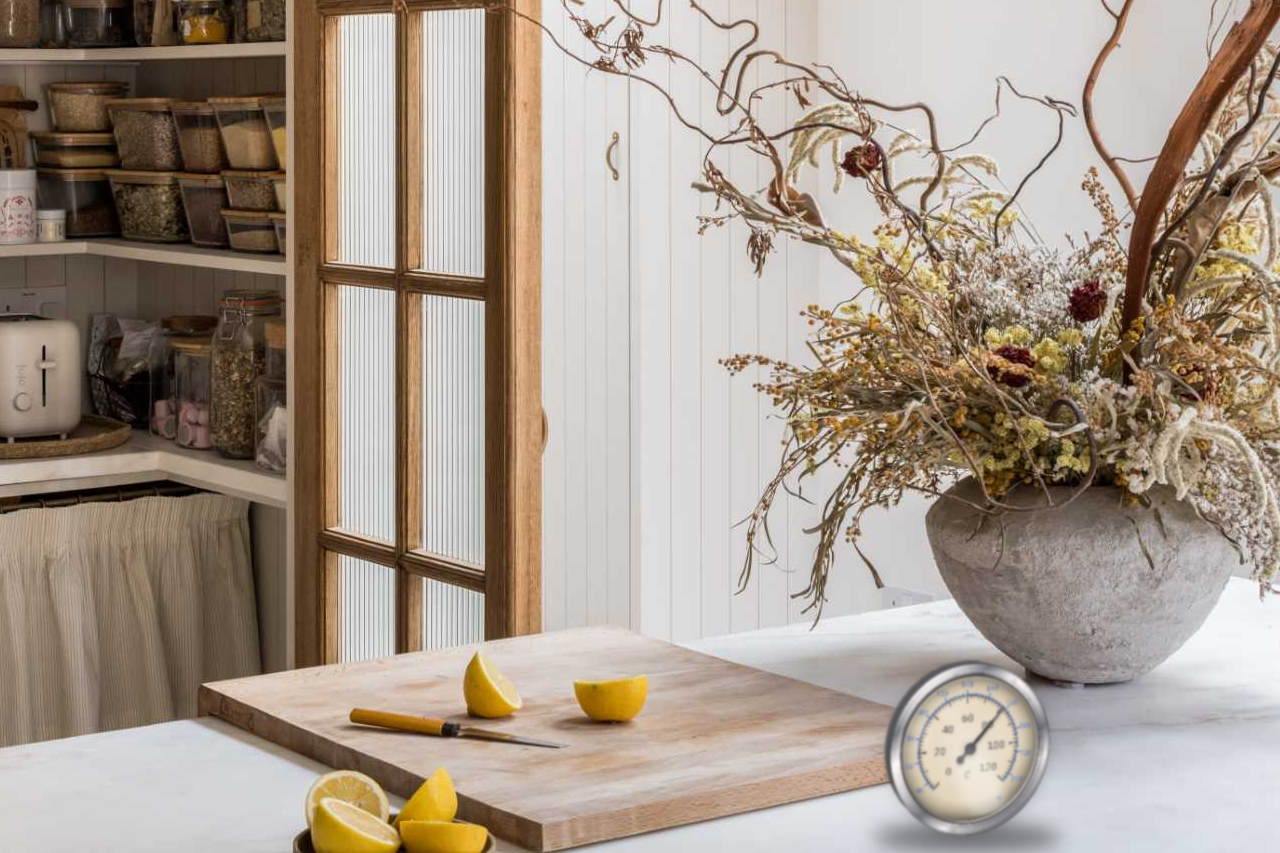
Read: 80,°C
